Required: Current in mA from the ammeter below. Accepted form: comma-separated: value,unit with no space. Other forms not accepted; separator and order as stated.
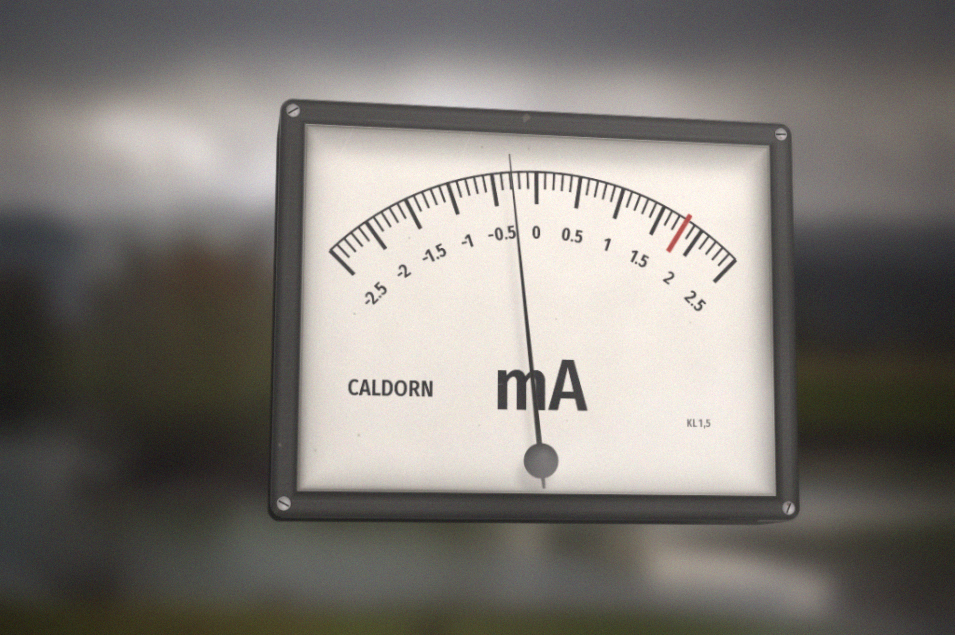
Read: -0.3,mA
